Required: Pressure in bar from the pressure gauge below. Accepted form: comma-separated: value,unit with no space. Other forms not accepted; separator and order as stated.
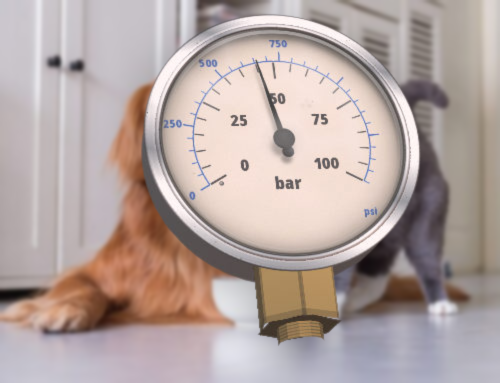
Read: 45,bar
